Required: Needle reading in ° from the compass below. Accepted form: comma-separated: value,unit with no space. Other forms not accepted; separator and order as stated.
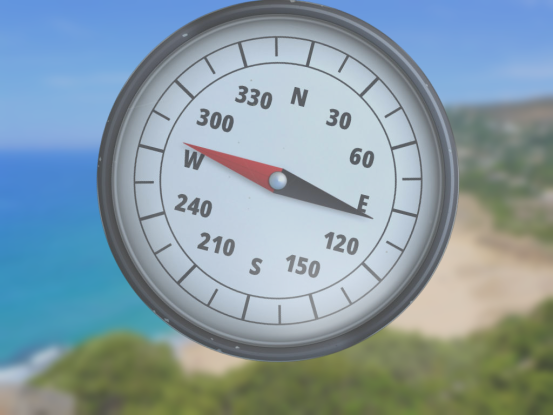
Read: 277.5,°
